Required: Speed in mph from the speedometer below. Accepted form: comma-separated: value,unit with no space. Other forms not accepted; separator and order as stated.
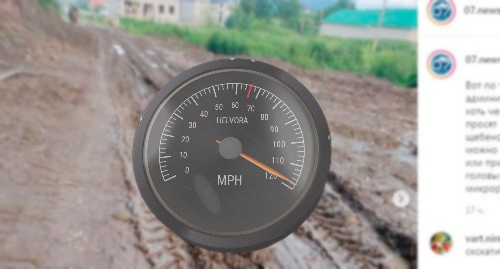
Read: 118,mph
